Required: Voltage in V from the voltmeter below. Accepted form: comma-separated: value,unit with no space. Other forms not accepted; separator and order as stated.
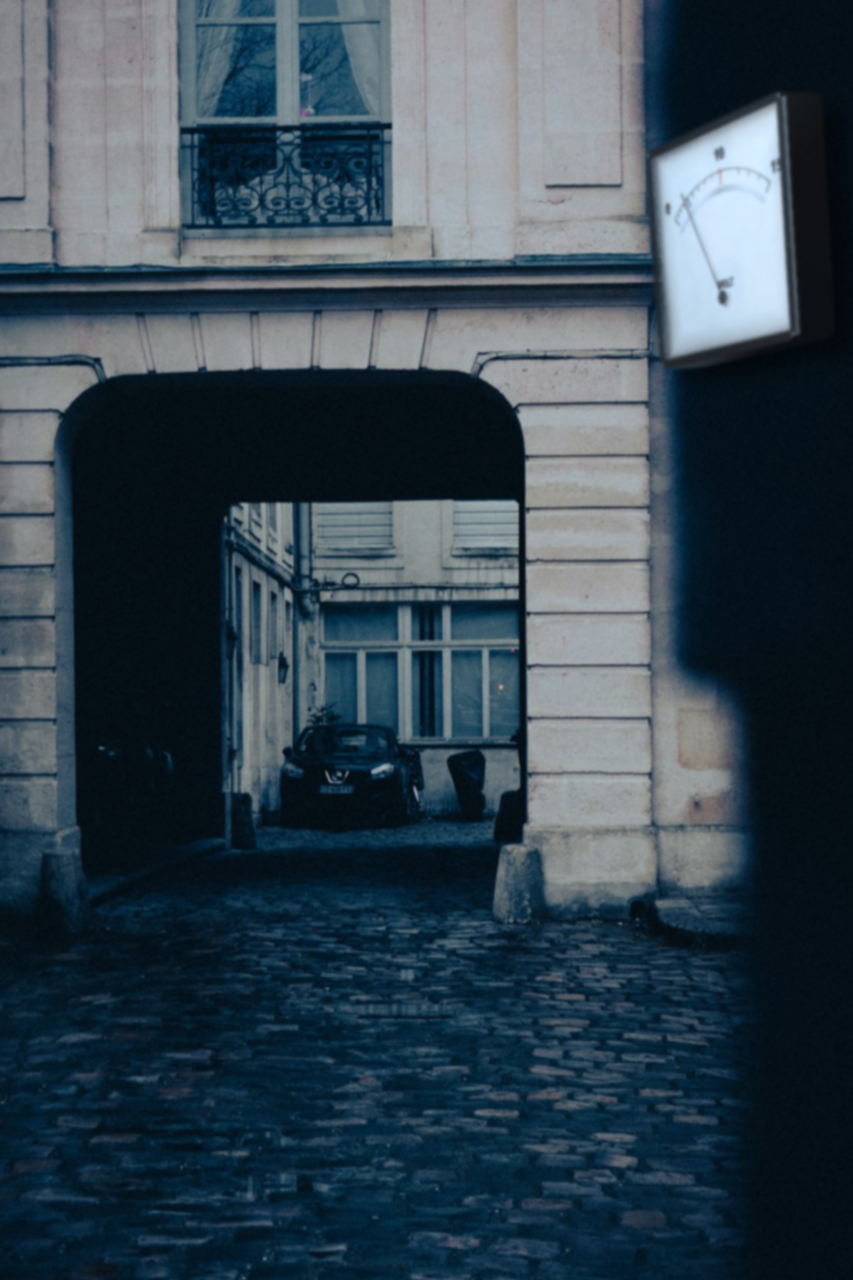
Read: 5,V
